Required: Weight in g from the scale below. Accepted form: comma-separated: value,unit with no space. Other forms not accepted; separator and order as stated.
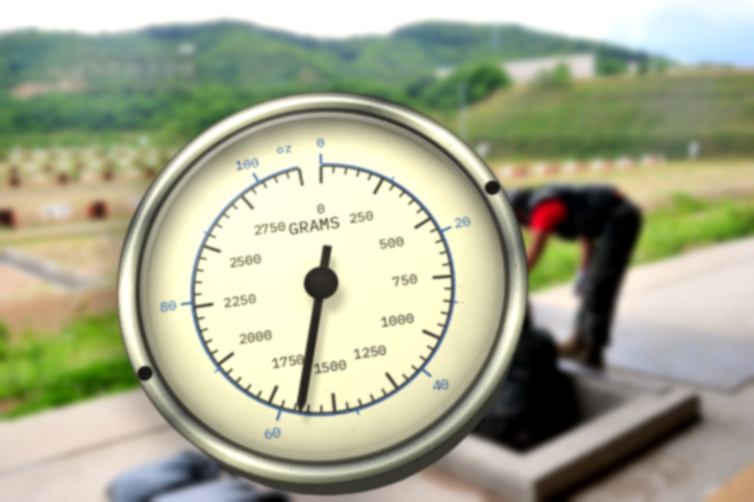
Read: 1625,g
